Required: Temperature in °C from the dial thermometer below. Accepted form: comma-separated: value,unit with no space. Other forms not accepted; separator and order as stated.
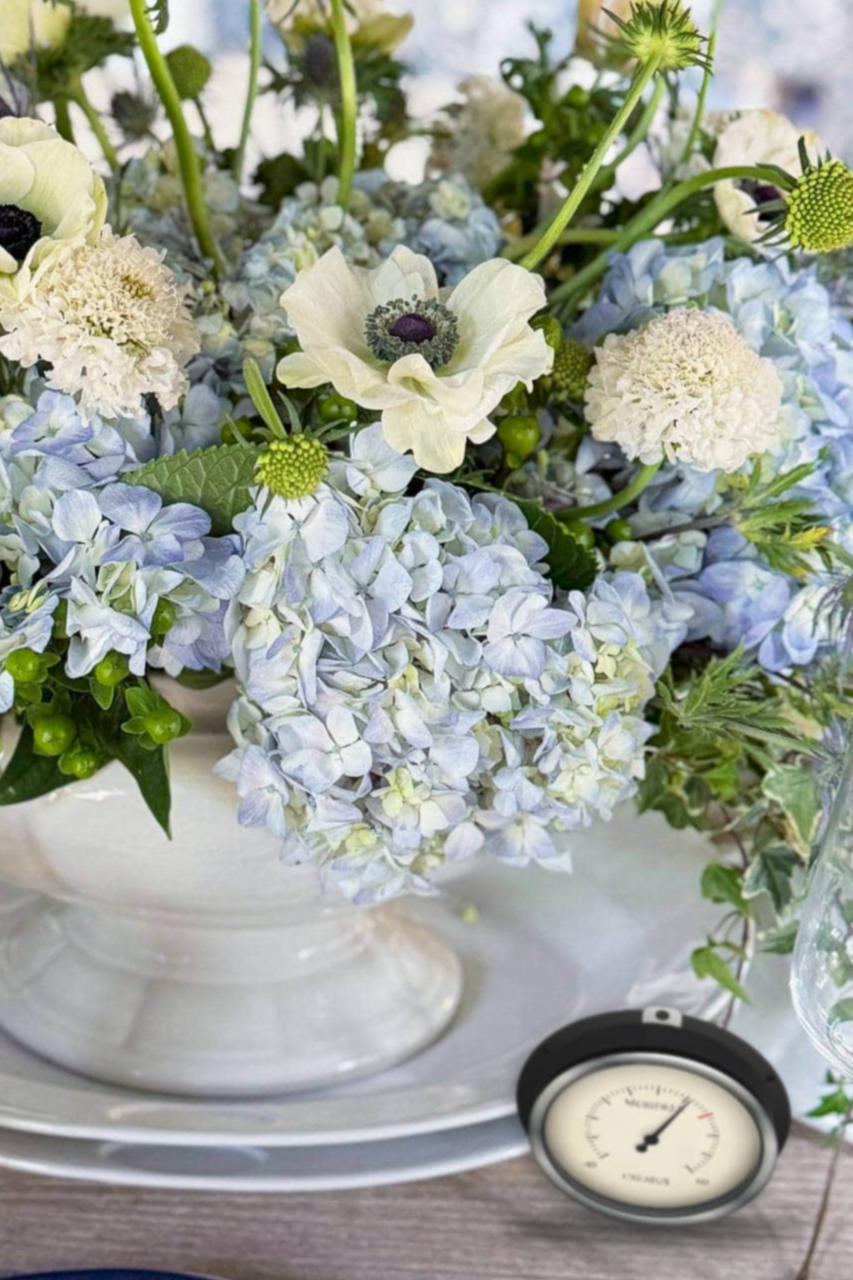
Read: 20,°C
